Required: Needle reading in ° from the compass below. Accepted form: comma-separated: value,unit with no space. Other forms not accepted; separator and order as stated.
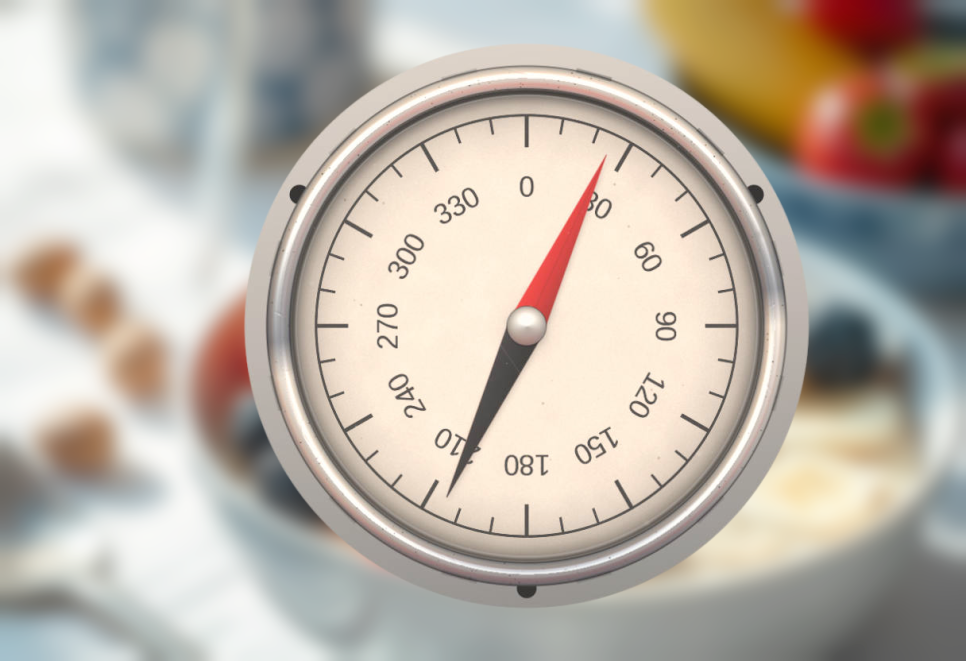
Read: 25,°
